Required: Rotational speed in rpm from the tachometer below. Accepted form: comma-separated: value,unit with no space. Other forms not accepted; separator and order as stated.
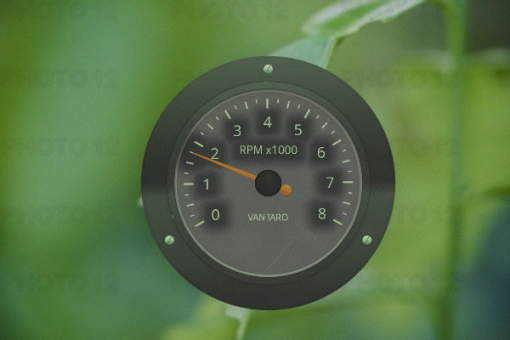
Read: 1750,rpm
